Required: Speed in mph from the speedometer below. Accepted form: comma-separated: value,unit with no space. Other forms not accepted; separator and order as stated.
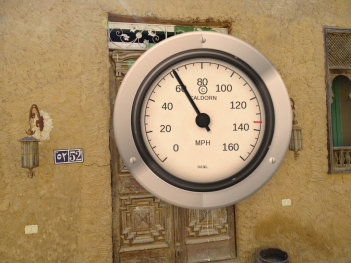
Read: 62.5,mph
